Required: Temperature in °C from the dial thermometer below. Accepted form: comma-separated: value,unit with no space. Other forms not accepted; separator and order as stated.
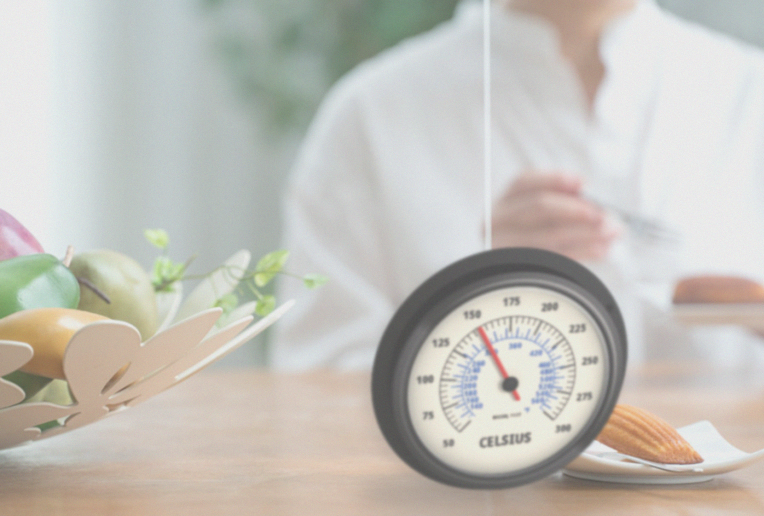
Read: 150,°C
